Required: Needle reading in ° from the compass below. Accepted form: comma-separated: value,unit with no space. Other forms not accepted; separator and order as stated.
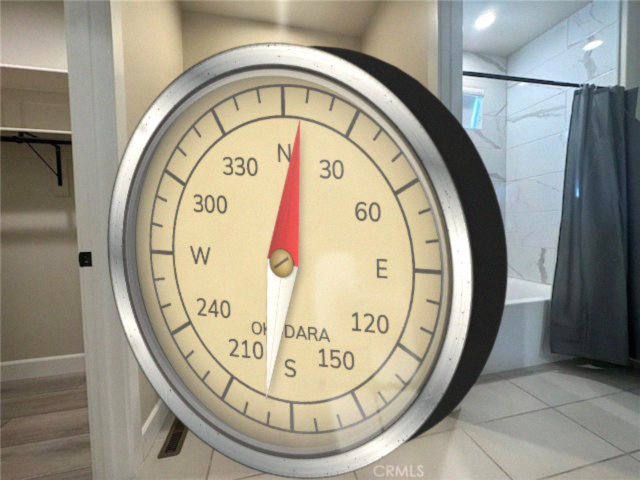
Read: 10,°
